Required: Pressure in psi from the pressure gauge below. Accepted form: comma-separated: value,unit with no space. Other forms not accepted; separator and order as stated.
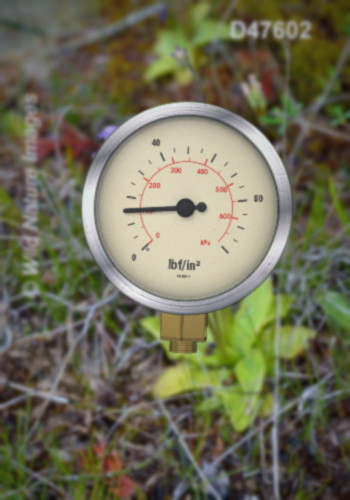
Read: 15,psi
